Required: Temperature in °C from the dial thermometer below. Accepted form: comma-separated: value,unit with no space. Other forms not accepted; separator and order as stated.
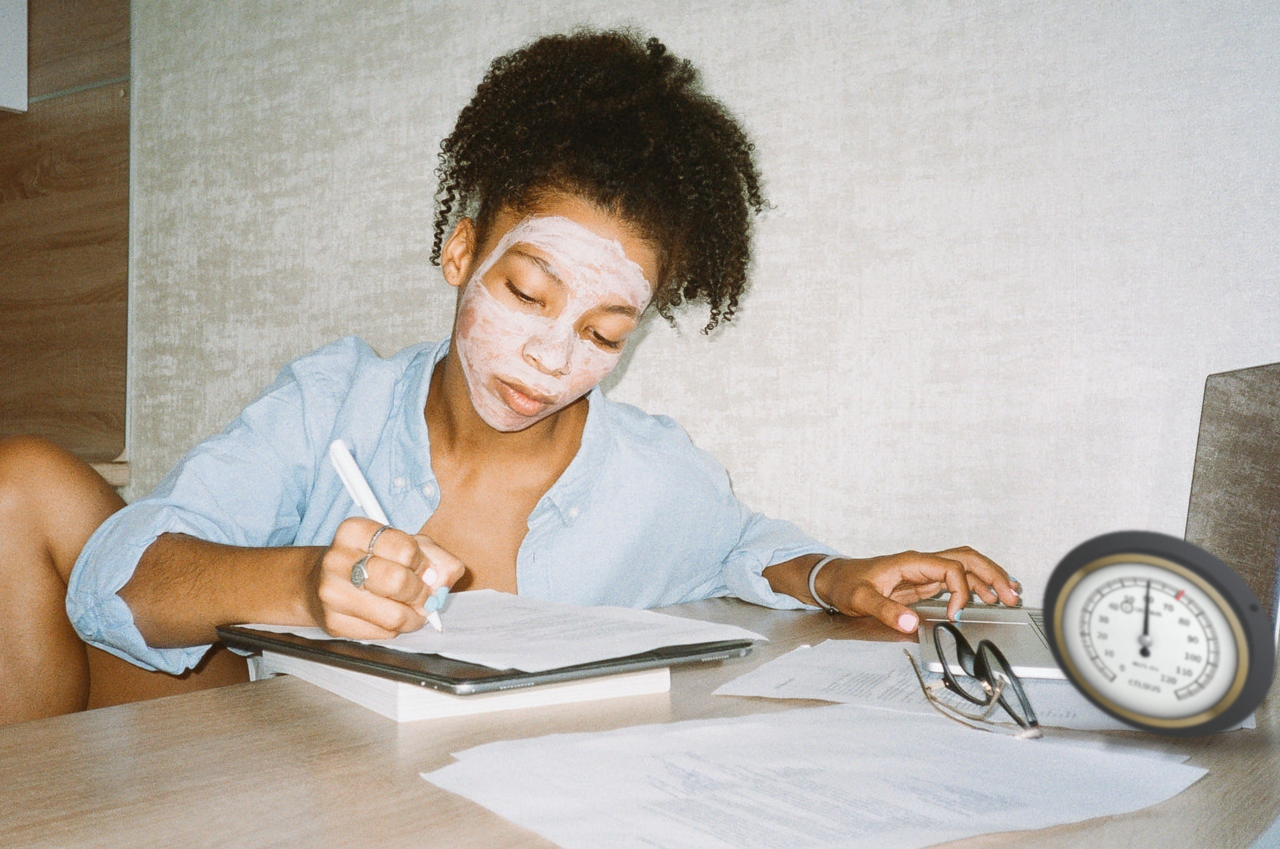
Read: 60,°C
